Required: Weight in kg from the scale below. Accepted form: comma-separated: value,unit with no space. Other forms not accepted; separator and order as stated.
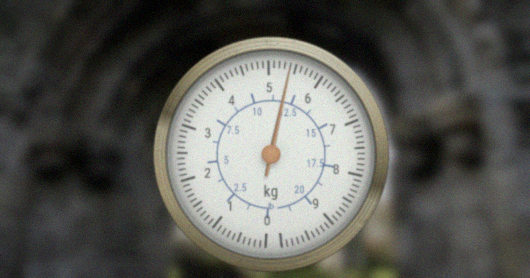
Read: 5.4,kg
